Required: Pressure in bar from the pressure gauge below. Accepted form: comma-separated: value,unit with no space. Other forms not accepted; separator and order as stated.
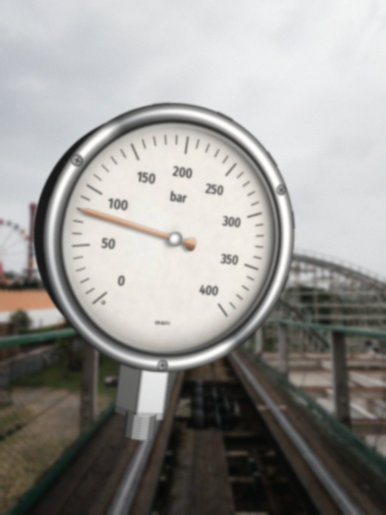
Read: 80,bar
